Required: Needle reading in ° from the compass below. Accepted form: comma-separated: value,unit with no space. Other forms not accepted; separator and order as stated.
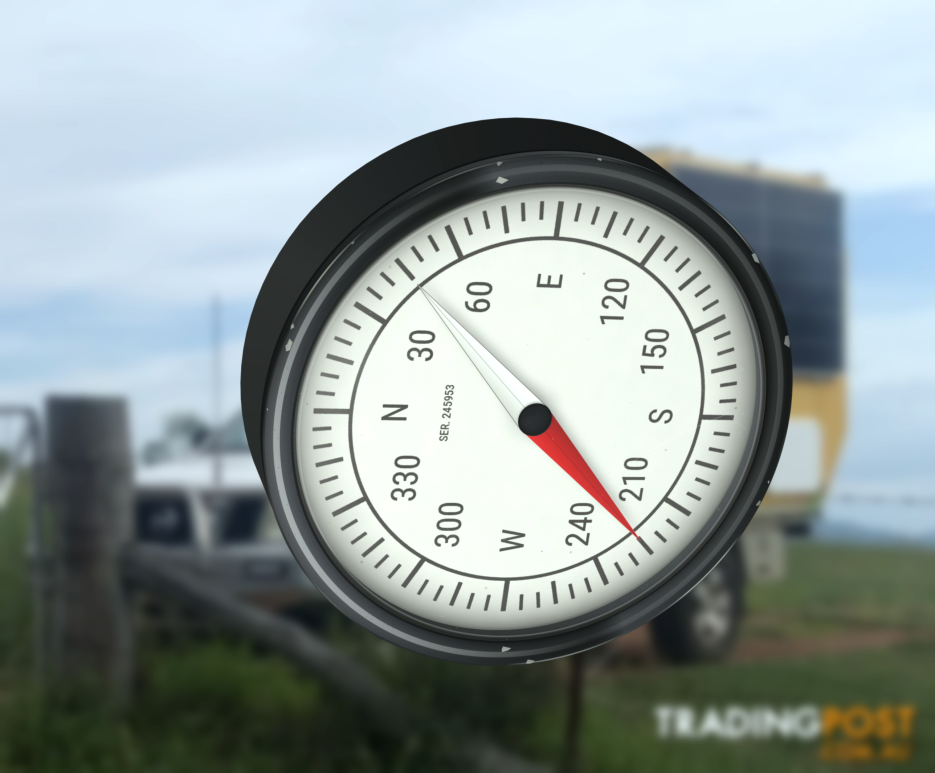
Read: 225,°
